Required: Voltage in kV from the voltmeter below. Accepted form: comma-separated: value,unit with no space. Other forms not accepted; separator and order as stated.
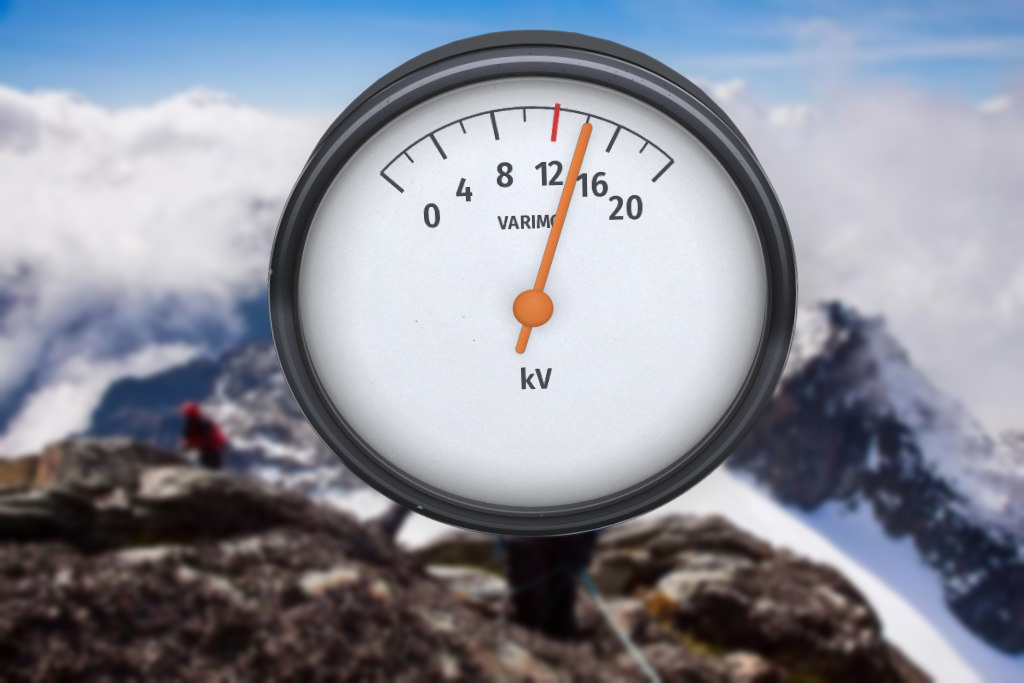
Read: 14,kV
